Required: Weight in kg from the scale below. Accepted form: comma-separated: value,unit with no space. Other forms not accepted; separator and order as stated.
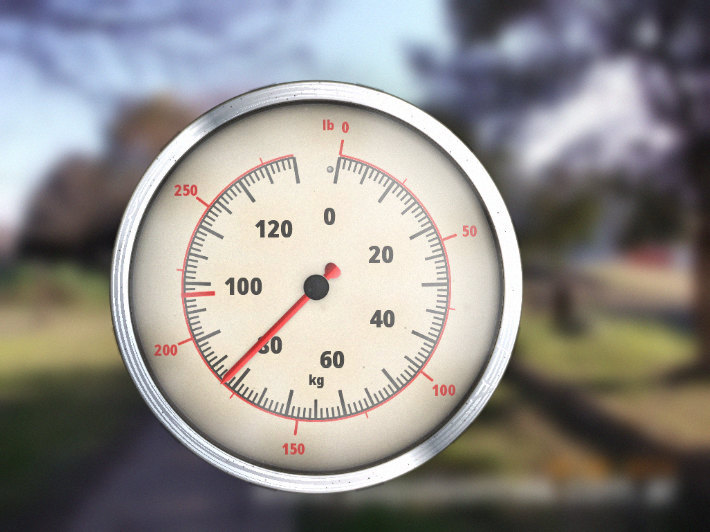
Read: 82,kg
